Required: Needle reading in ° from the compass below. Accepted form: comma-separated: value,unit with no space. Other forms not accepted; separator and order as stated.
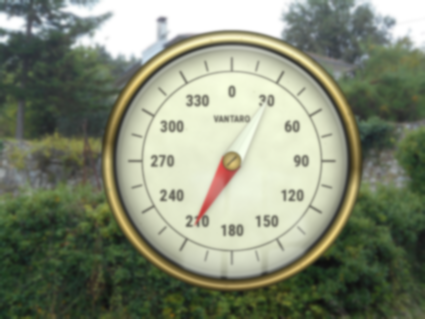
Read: 210,°
